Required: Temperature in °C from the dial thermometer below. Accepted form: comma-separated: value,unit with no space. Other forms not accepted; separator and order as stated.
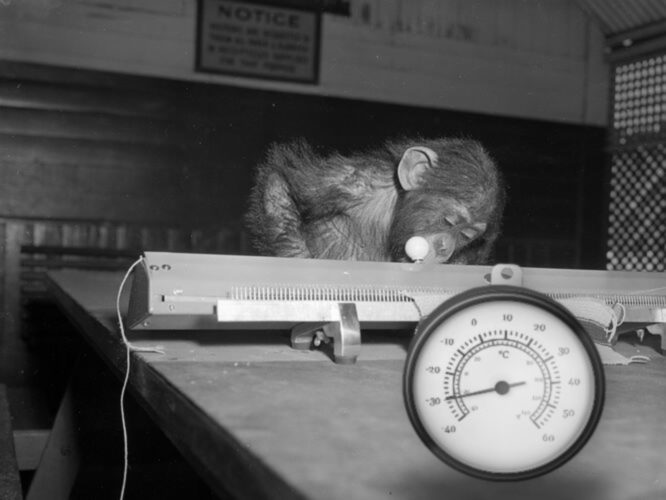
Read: -30,°C
